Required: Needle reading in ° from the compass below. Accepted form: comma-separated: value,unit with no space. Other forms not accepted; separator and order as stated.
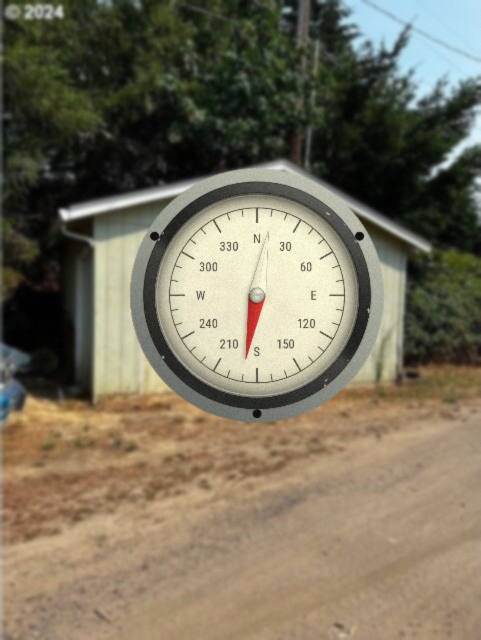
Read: 190,°
